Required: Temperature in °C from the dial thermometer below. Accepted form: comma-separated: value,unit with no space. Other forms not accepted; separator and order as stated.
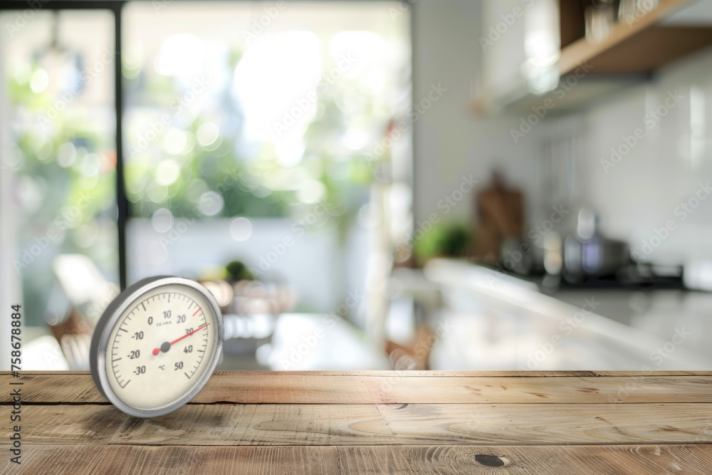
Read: 30,°C
